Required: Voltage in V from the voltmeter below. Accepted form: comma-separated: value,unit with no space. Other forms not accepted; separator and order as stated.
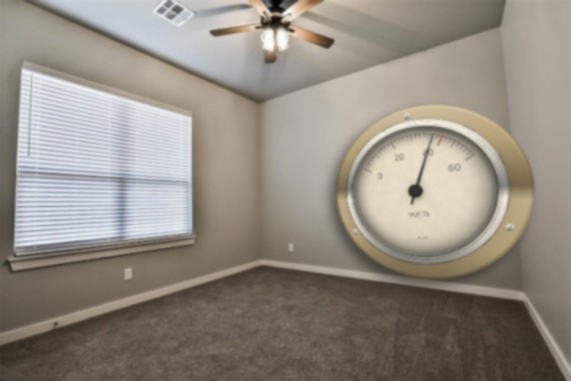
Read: 40,V
